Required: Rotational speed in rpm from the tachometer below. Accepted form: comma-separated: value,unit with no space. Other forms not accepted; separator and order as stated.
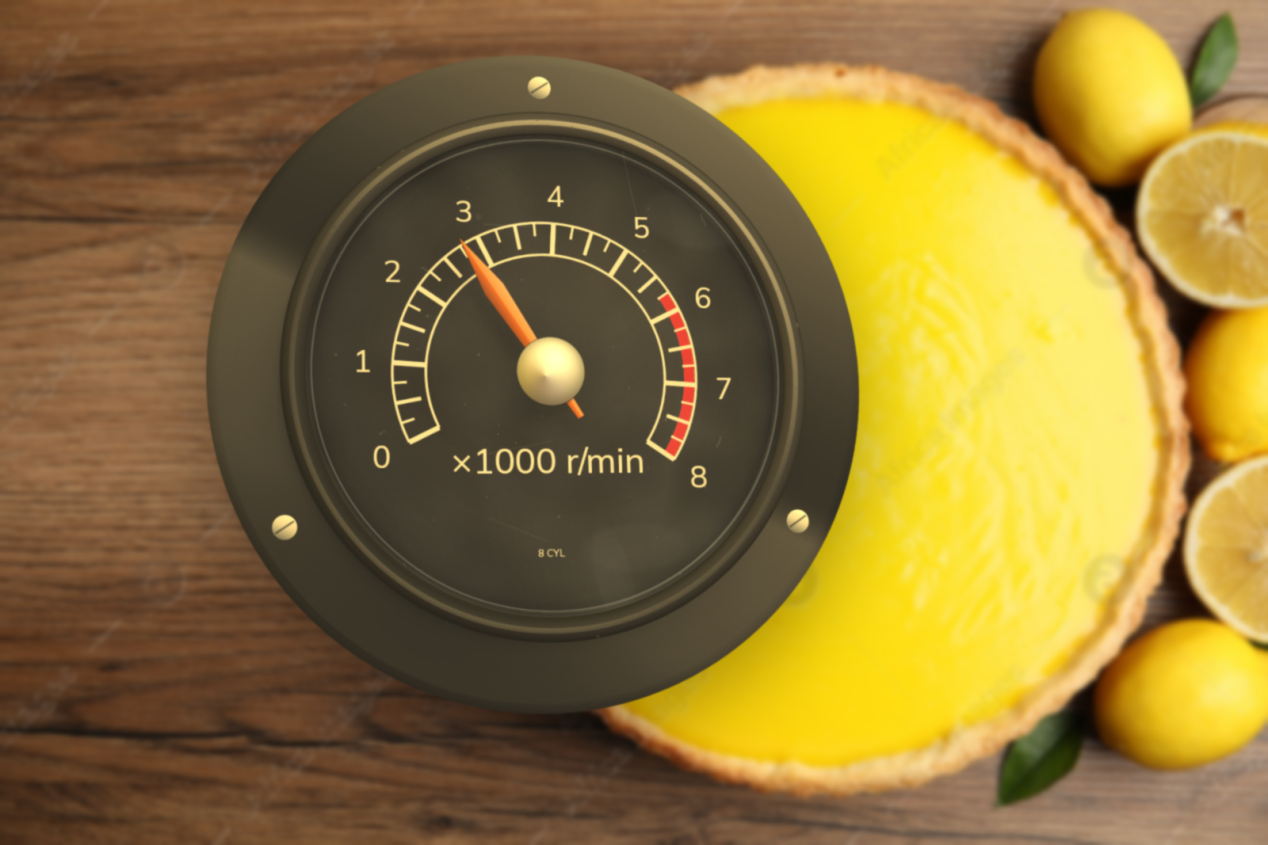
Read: 2750,rpm
